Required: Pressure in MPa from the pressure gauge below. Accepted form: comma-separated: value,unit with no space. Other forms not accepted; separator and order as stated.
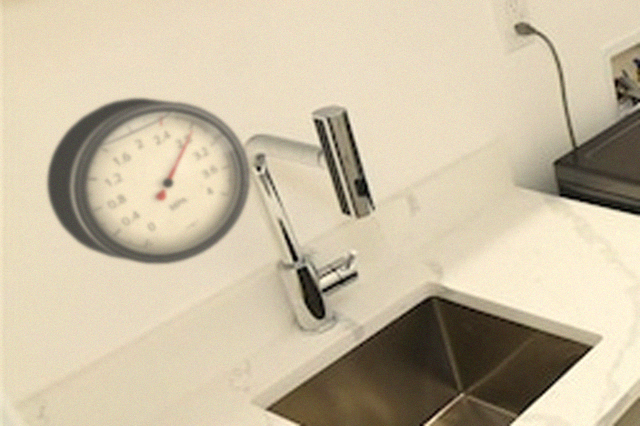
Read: 2.8,MPa
